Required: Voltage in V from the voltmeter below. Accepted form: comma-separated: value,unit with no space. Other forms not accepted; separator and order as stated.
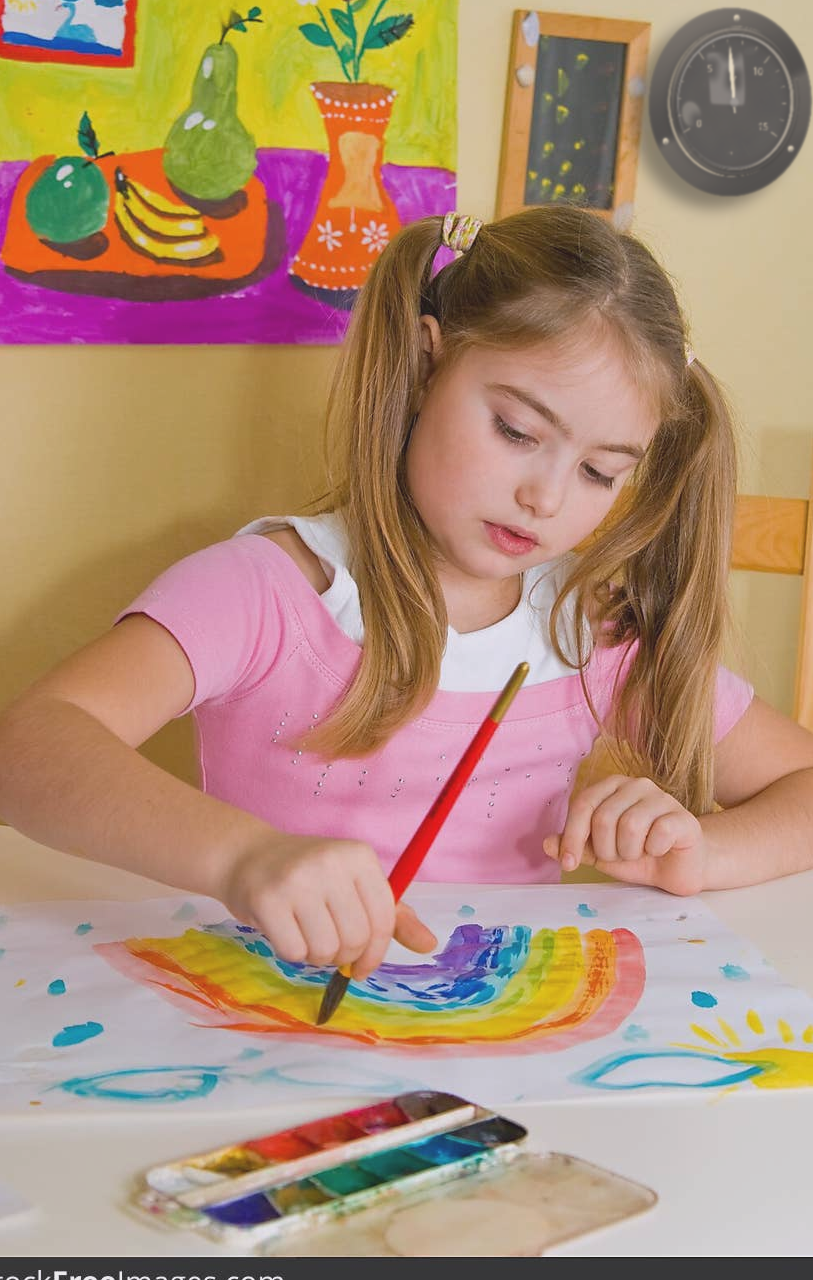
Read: 7,V
